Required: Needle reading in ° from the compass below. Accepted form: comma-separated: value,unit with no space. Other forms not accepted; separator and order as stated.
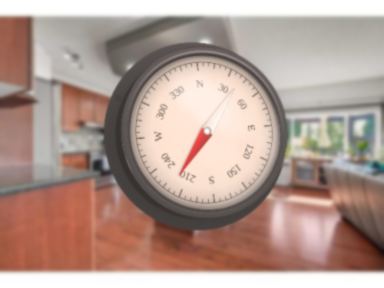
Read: 220,°
